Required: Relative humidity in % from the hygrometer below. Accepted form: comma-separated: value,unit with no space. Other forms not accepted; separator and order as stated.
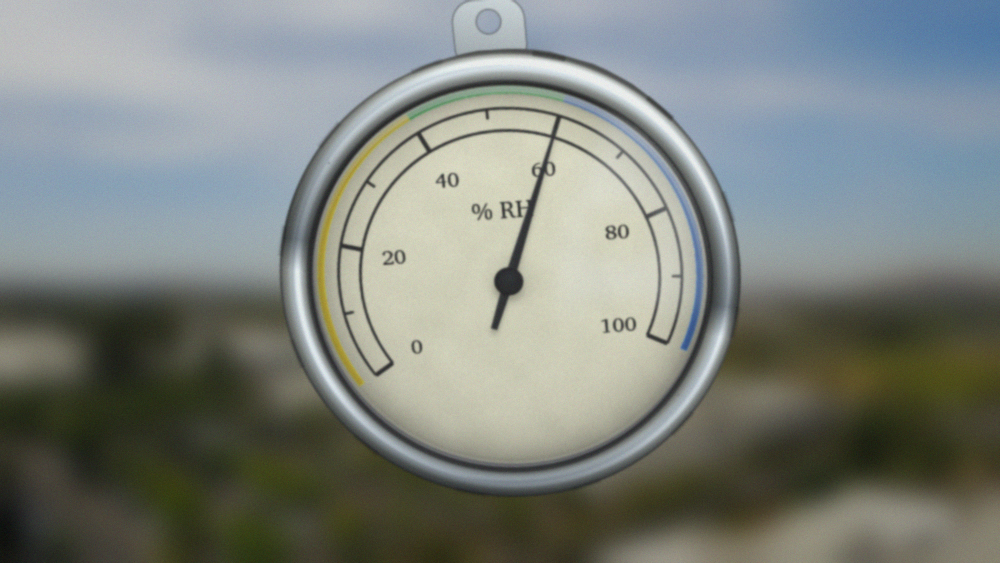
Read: 60,%
